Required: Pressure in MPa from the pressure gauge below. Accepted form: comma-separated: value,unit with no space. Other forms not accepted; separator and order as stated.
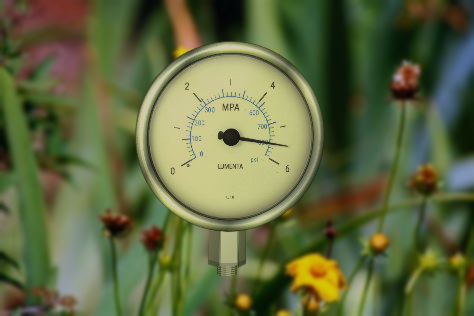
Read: 5.5,MPa
